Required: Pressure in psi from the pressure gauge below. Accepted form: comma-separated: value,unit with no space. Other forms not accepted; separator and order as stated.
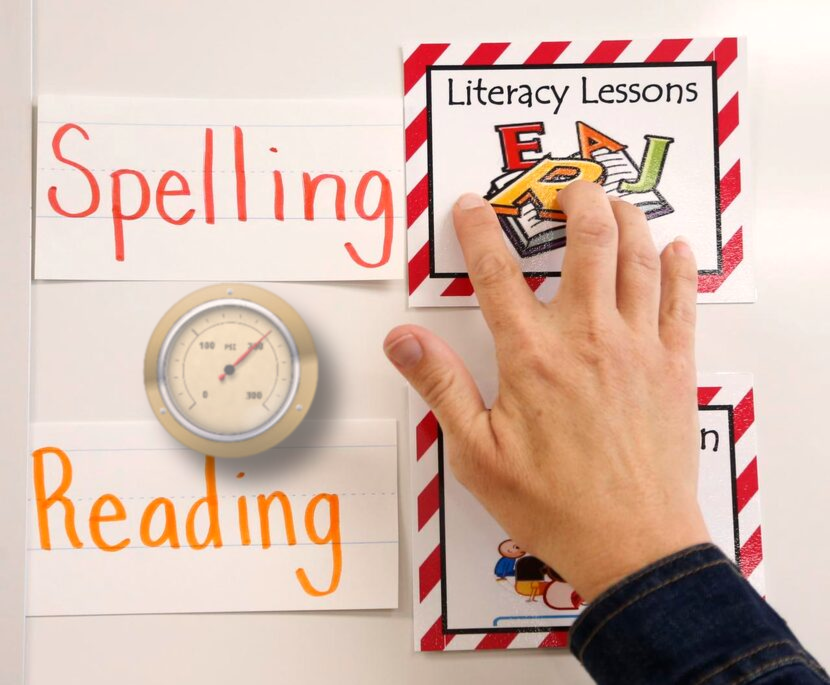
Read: 200,psi
